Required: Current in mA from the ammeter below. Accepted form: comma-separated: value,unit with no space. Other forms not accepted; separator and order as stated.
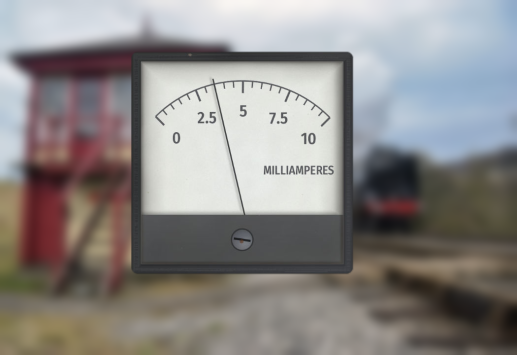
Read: 3.5,mA
